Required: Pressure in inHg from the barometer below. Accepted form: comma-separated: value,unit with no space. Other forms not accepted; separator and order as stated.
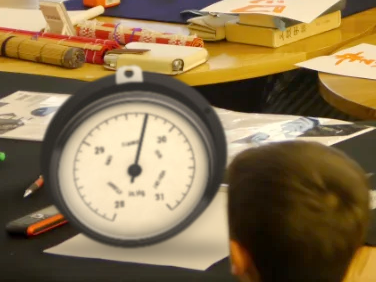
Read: 29.7,inHg
